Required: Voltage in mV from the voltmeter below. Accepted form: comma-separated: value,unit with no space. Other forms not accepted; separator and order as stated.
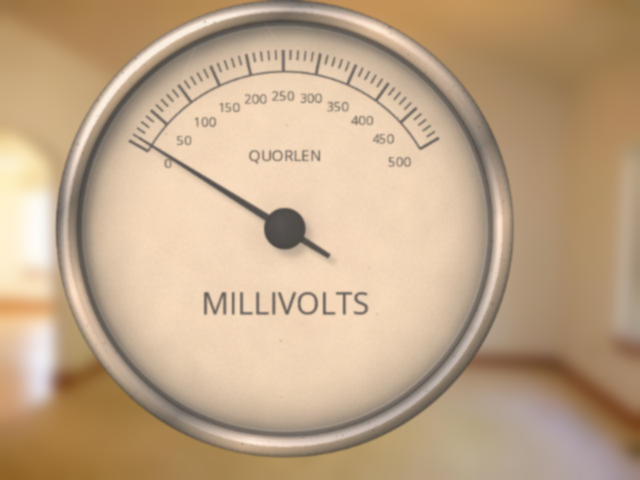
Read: 10,mV
